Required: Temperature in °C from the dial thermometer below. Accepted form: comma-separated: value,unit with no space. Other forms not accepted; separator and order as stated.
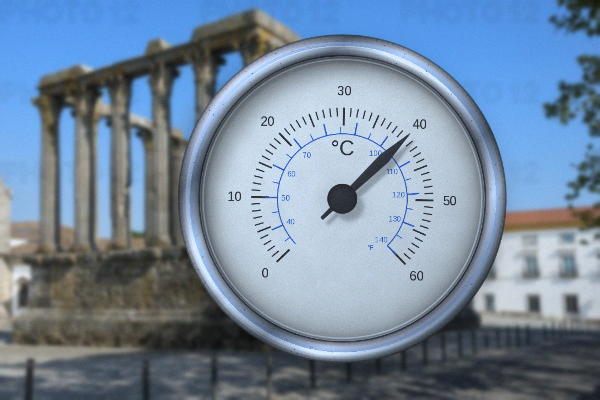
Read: 40,°C
